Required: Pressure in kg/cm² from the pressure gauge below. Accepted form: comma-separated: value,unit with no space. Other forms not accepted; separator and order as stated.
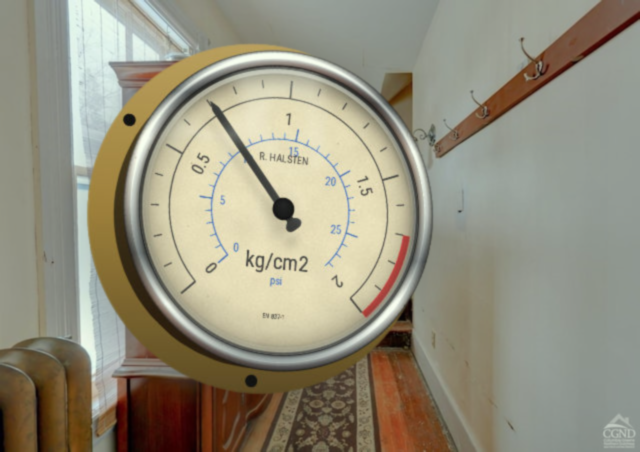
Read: 0.7,kg/cm²
